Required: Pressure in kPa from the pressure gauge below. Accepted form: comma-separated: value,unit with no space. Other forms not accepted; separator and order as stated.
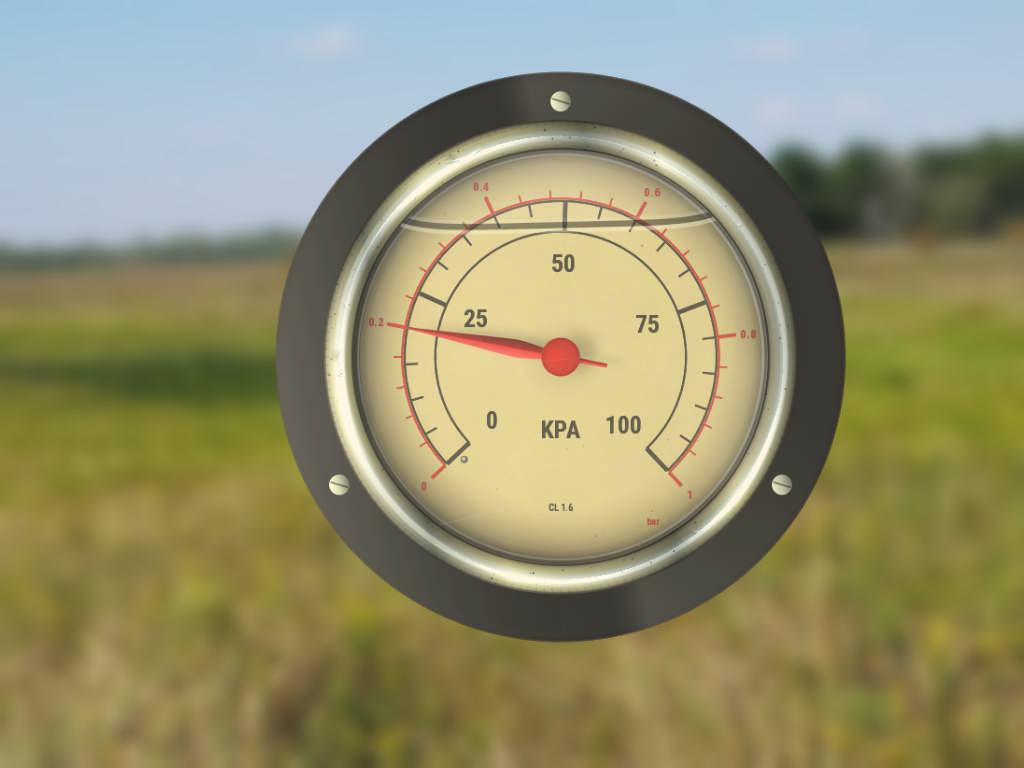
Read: 20,kPa
